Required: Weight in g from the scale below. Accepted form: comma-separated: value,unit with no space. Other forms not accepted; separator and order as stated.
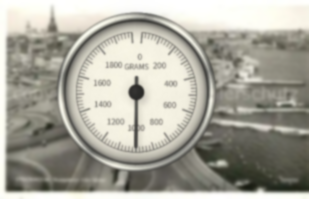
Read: 1000,g
